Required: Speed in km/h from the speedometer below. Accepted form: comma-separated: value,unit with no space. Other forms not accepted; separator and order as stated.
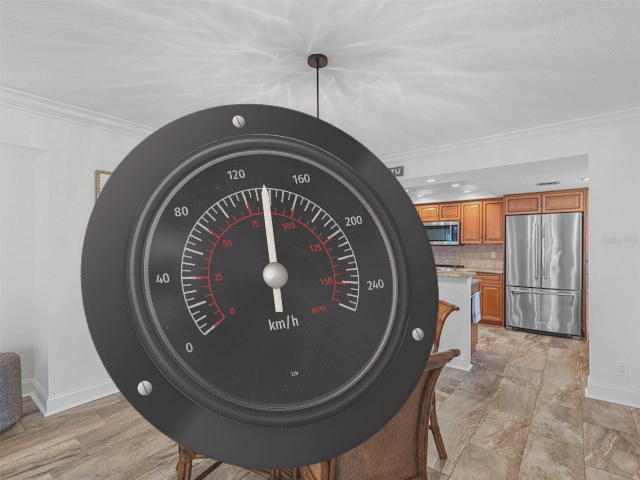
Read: 135,km/h
